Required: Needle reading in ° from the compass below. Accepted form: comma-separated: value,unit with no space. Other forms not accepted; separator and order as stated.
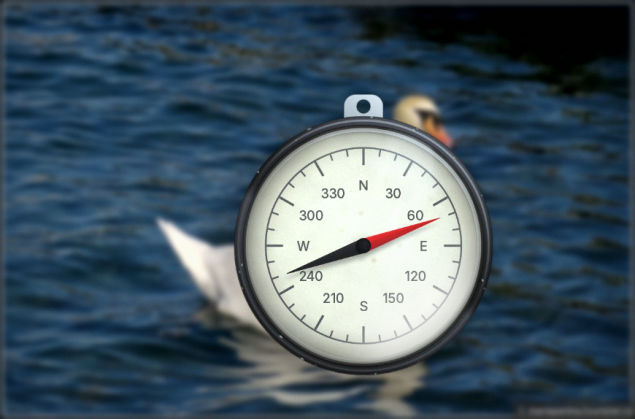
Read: 70,°
